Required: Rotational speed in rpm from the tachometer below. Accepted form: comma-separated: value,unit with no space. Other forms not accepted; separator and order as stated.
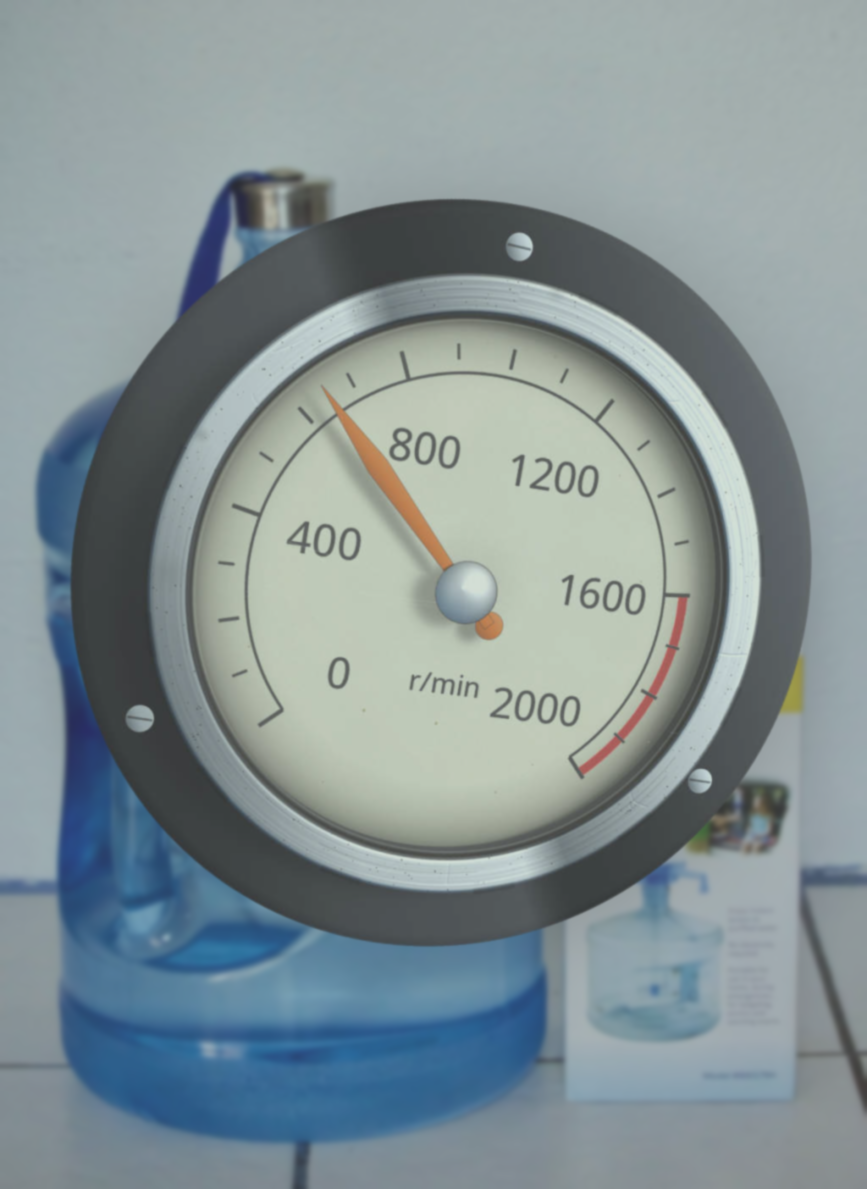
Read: 650,rpm
